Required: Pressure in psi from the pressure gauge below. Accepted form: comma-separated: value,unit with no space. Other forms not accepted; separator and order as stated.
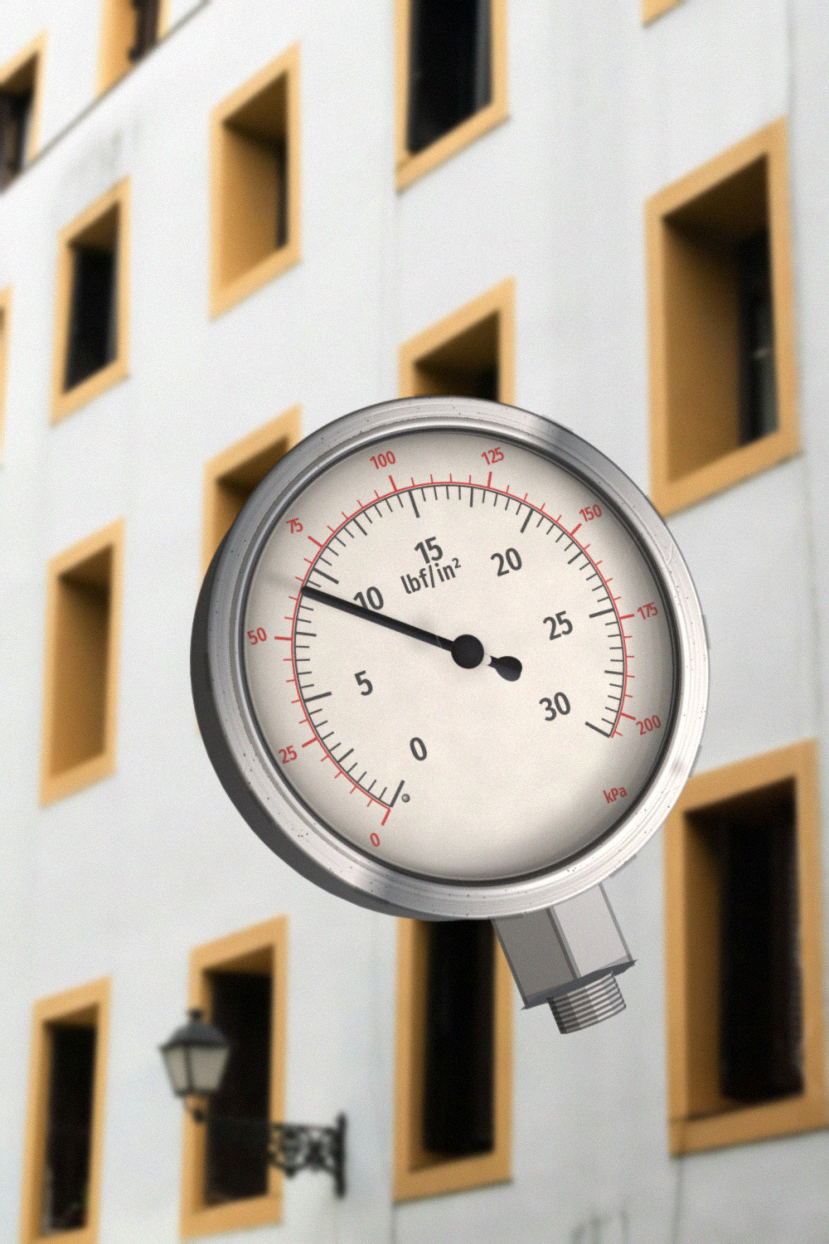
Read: 9,psi
